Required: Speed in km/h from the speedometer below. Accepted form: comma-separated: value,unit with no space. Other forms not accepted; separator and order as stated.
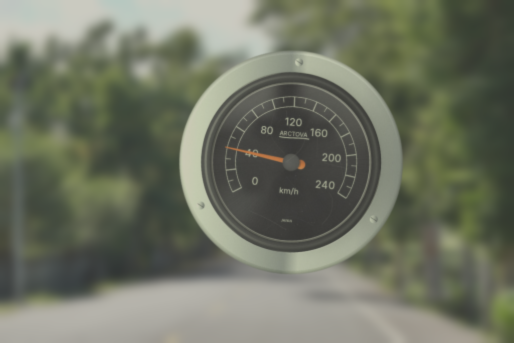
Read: 40,km/h
